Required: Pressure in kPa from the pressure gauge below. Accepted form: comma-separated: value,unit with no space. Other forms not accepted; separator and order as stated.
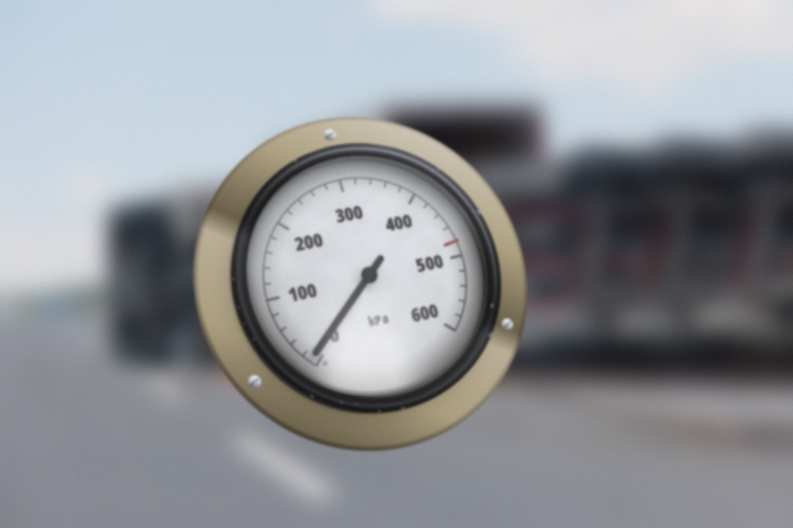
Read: 10,kPa
